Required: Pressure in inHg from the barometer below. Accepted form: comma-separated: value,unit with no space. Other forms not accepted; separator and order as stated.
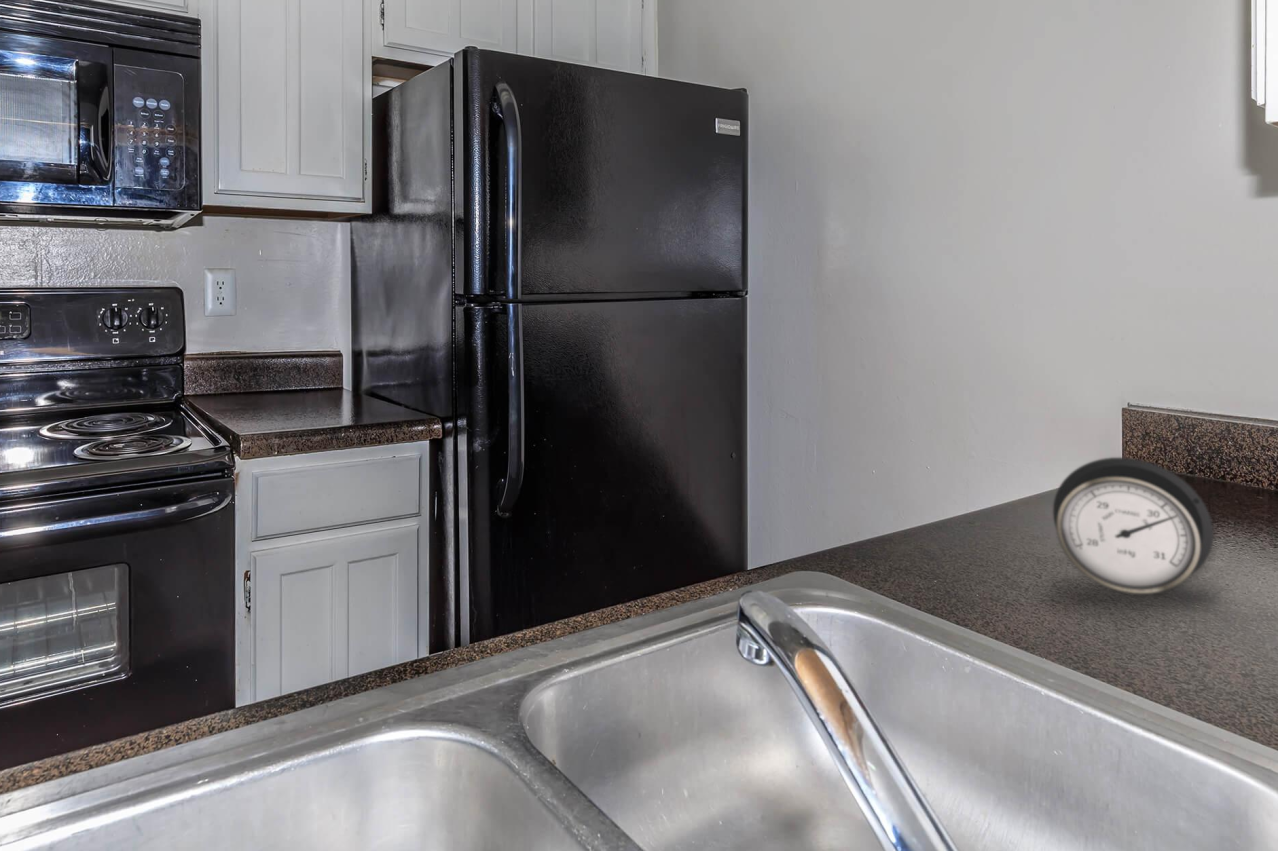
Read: 30.2,inHg
